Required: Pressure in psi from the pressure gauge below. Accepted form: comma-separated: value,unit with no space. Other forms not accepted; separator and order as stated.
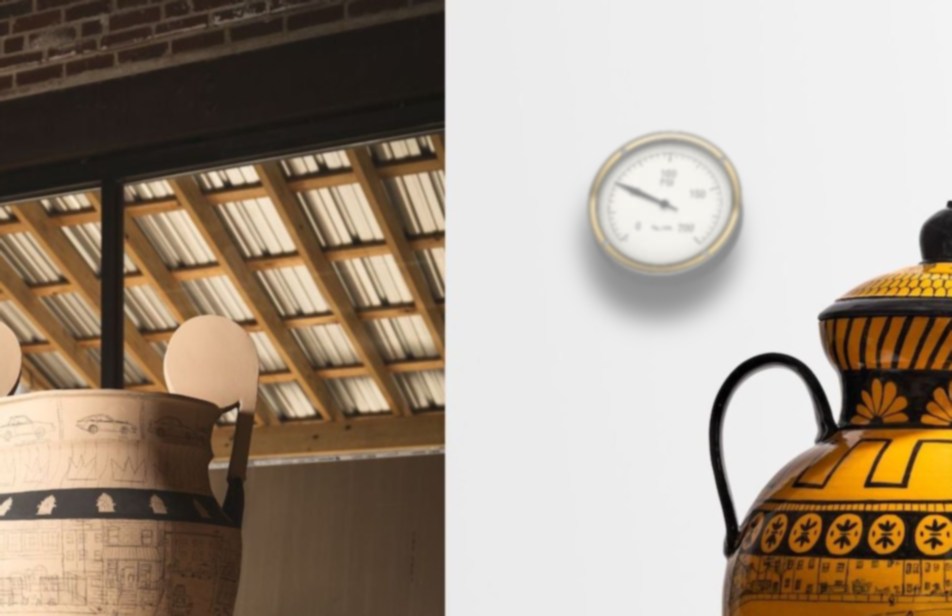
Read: 50,psi
